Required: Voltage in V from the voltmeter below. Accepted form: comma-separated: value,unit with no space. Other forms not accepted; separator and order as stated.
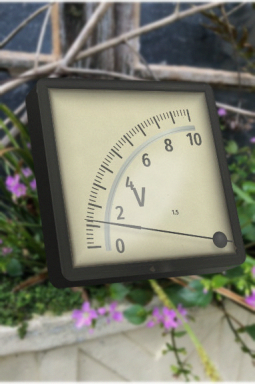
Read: 1.2,V
